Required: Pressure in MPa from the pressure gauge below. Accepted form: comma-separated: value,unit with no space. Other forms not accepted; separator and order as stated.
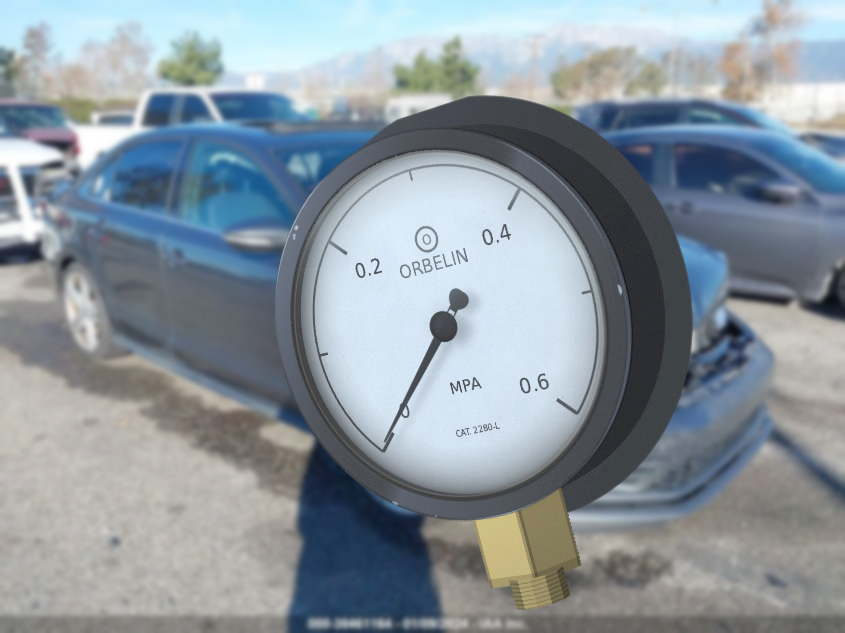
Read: 0,MPa
